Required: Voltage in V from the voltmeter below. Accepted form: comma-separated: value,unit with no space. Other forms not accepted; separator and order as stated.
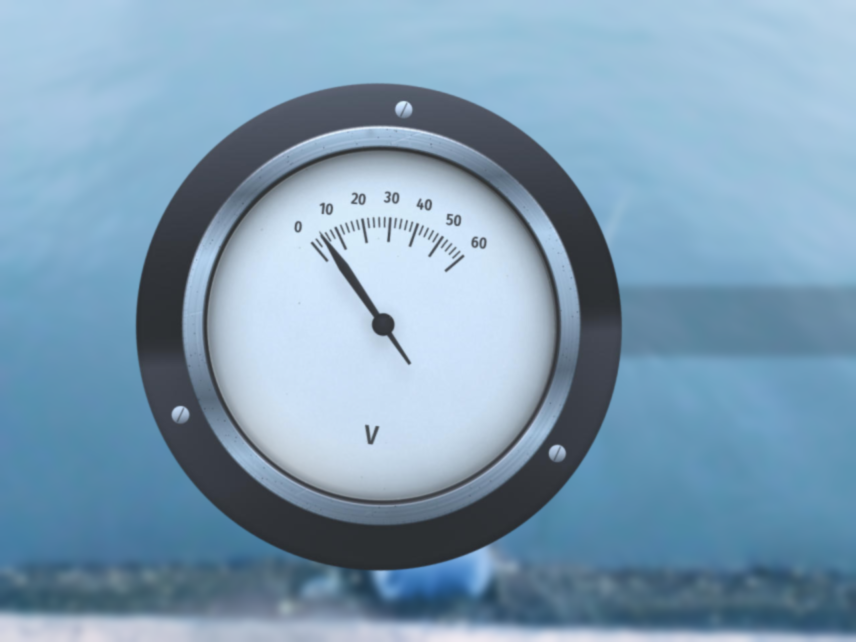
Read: 4,V
